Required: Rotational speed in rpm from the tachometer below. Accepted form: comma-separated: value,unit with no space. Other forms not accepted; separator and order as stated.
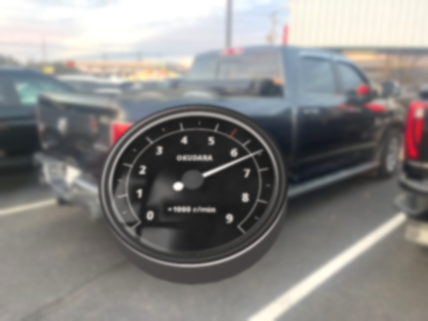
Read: 6500,rpm
